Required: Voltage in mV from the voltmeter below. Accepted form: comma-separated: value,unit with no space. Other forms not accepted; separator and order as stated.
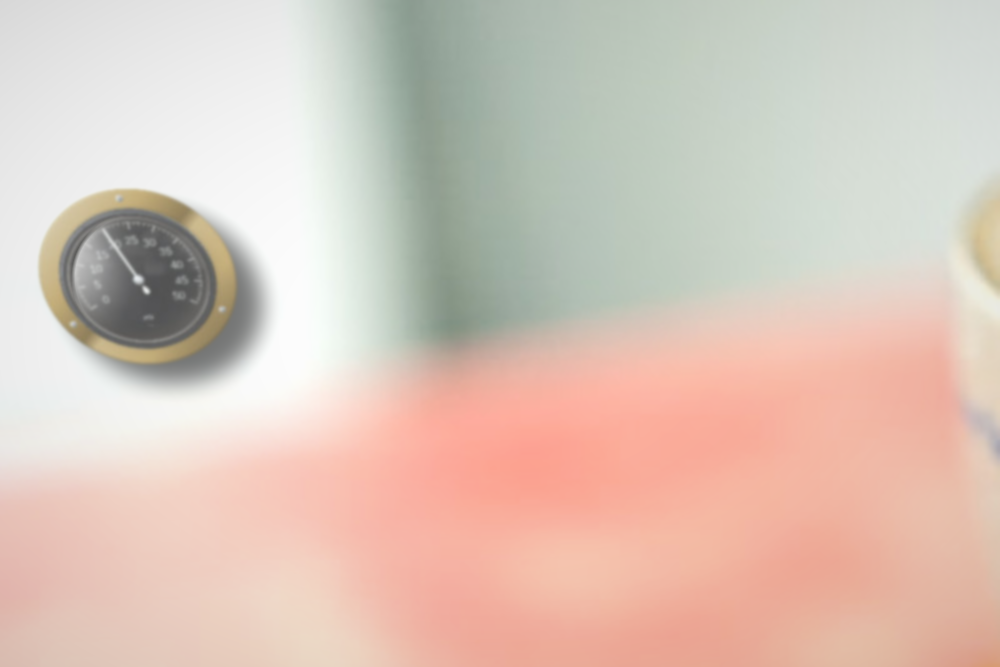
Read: 20,mV
